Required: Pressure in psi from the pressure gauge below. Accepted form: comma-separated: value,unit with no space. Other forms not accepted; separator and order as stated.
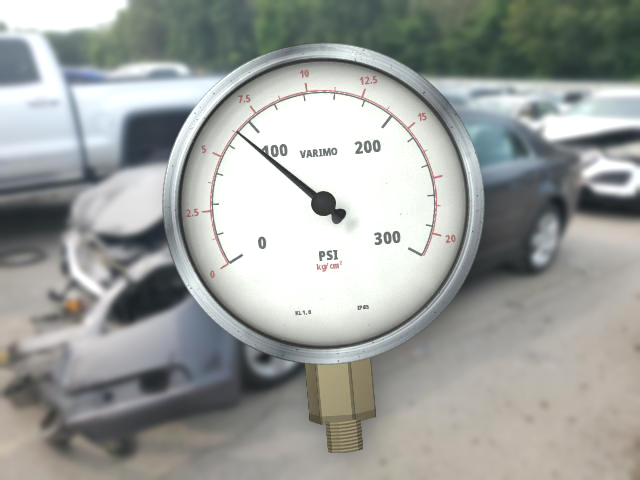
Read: 90,psi
